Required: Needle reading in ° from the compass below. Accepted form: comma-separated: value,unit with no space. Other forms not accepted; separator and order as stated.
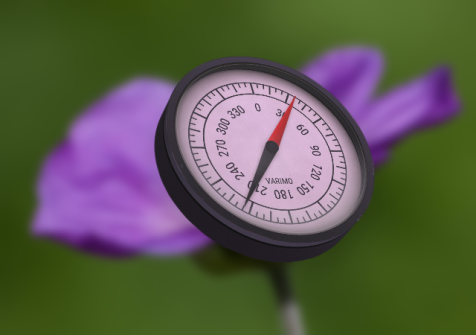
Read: 35,°
